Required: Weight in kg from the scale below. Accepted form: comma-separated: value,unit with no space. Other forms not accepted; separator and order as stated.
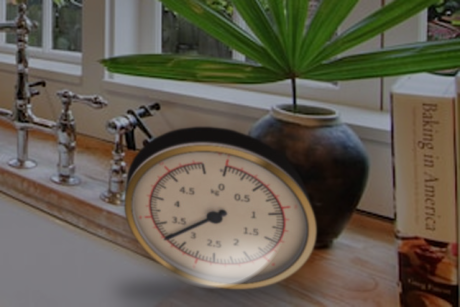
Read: 3.25,kg
